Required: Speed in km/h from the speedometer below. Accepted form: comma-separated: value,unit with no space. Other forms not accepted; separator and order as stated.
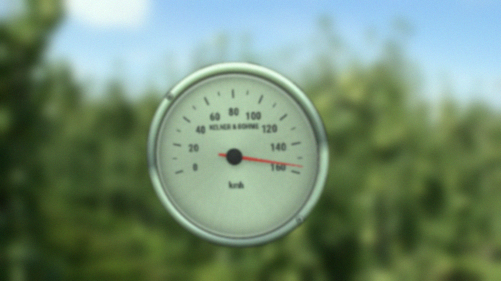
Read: 155,km/h
